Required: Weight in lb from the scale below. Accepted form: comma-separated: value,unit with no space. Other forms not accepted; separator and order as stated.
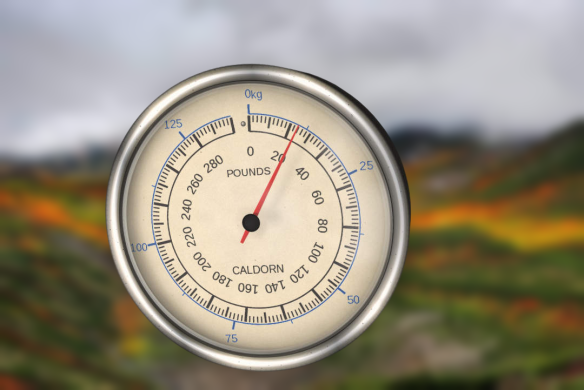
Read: 24,lb
